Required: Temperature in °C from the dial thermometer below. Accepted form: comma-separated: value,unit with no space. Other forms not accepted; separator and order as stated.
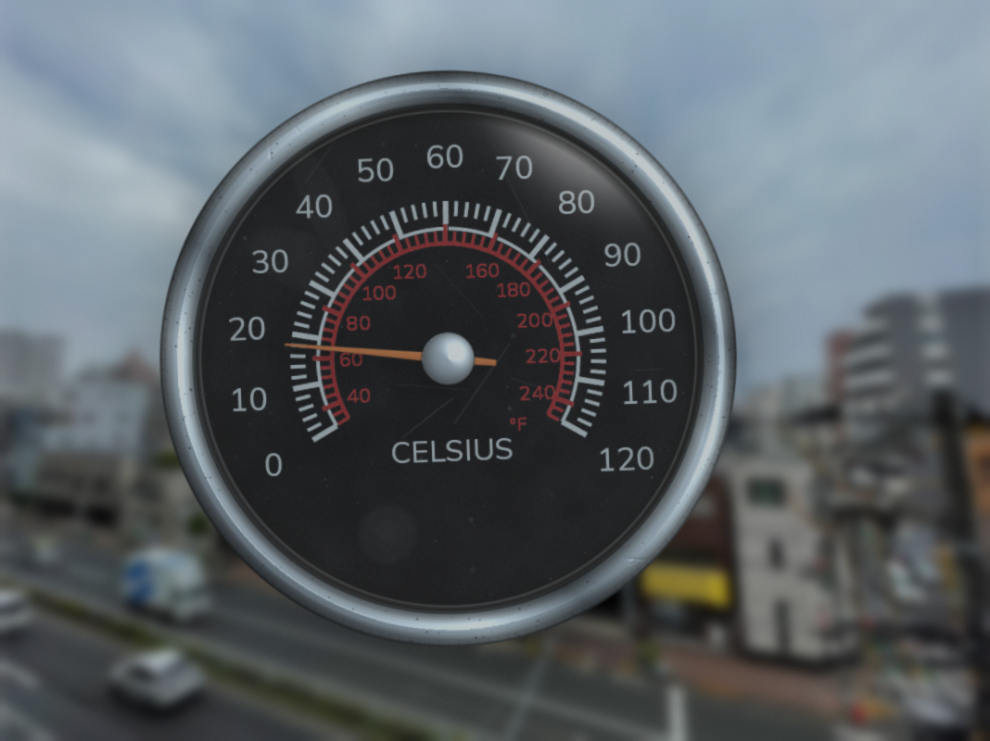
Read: 18,°C
